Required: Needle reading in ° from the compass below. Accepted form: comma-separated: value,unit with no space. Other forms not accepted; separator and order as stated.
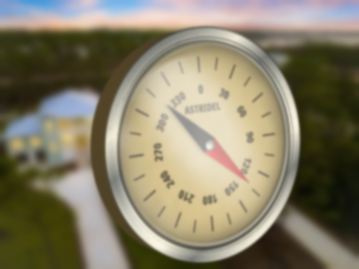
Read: 135,°
